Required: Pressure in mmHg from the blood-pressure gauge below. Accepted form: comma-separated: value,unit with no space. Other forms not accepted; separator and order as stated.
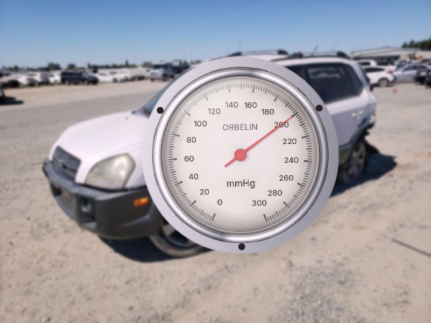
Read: 200,mmHg
